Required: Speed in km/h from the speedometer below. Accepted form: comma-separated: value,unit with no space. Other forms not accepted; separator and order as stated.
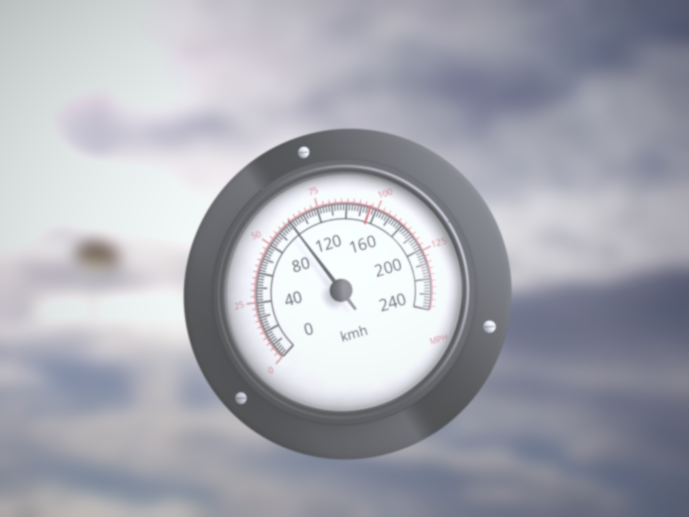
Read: 100,km/h
